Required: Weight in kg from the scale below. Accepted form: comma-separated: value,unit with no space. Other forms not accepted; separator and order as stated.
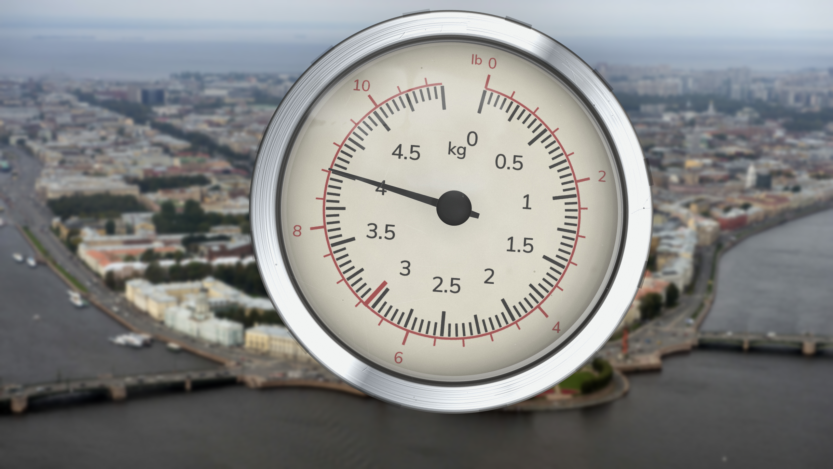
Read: 4,kg
